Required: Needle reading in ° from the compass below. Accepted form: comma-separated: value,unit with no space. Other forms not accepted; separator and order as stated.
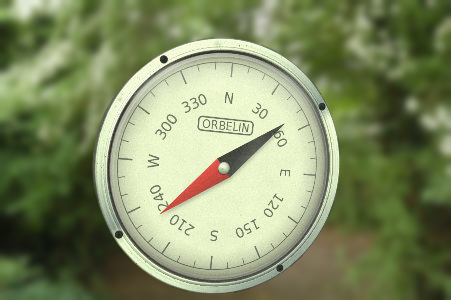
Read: 230,°
